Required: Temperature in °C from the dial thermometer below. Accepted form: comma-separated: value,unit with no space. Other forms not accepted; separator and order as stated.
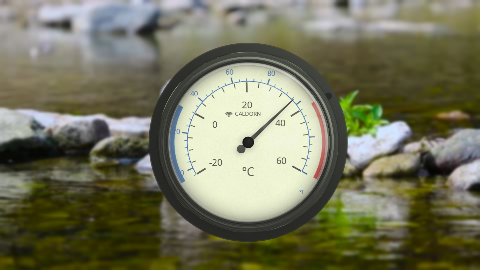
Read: 36,°C
